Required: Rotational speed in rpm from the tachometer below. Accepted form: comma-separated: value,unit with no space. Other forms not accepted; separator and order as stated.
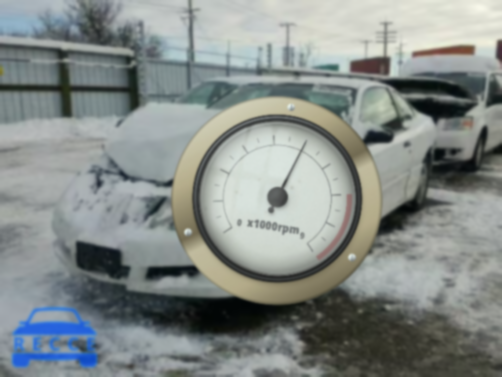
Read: 5000,rpm
